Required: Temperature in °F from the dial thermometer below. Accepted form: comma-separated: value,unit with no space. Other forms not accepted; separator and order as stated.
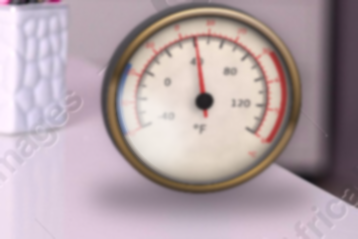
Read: 40,°F
